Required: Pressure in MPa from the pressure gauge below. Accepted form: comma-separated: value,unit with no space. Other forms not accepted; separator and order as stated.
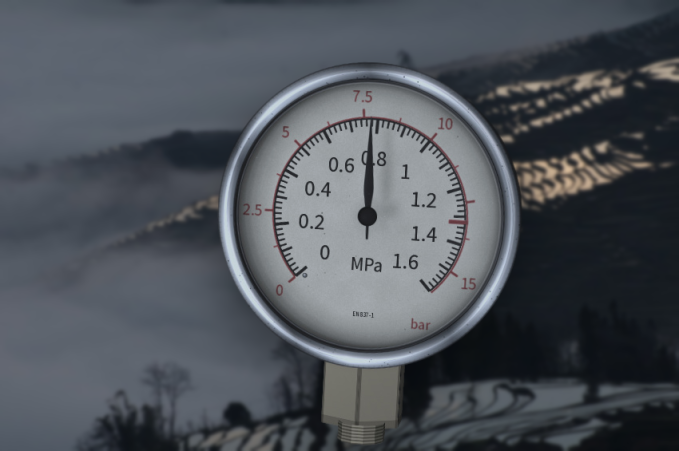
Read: 0.78,MPa
